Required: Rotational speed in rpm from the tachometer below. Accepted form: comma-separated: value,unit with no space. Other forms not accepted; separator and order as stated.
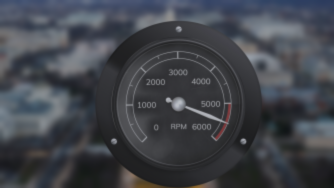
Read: 5500,rpm
